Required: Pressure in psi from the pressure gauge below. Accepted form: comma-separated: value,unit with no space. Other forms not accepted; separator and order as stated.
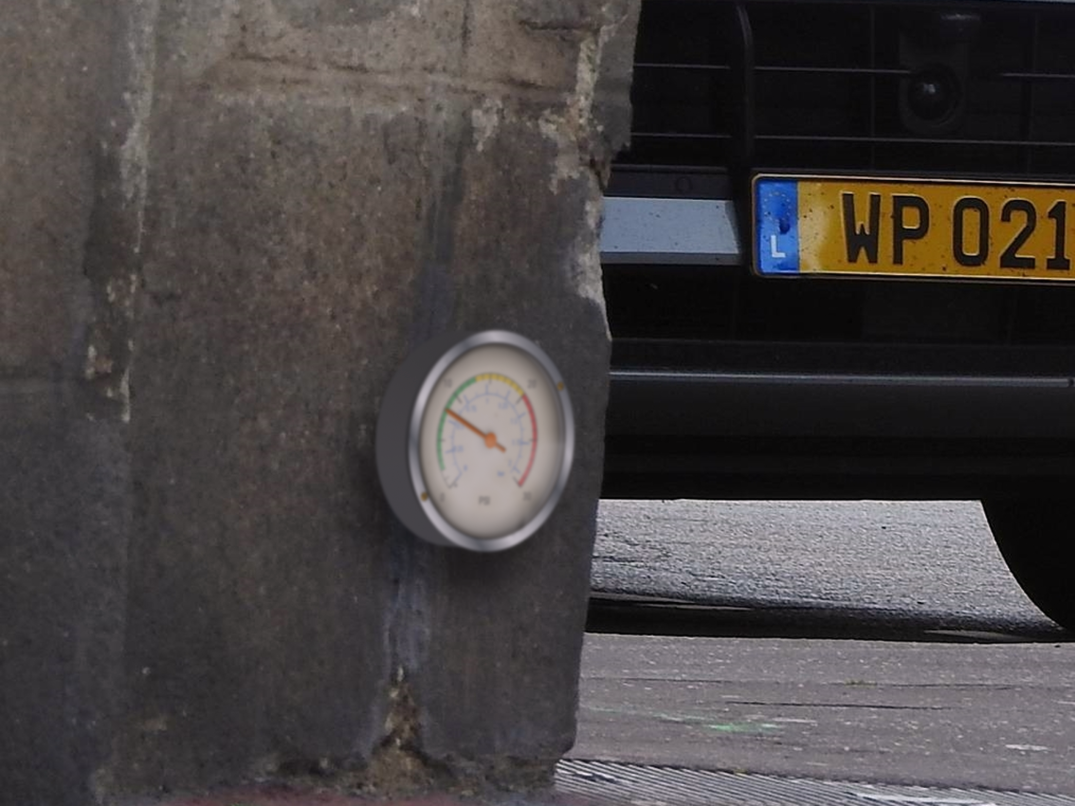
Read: 8,psi
